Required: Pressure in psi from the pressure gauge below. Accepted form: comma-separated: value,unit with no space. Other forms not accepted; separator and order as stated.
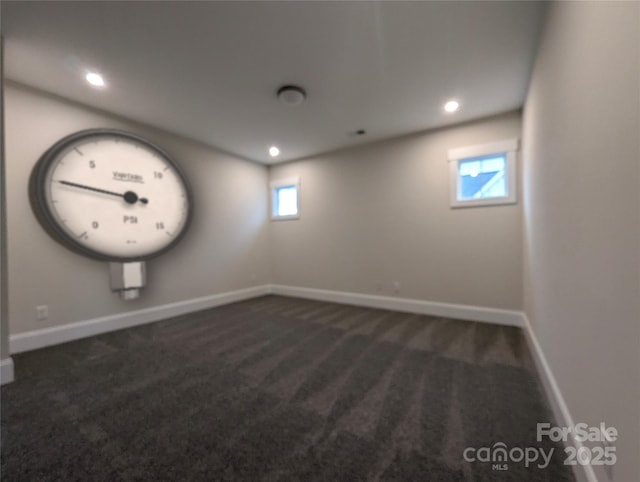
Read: 3,psi
